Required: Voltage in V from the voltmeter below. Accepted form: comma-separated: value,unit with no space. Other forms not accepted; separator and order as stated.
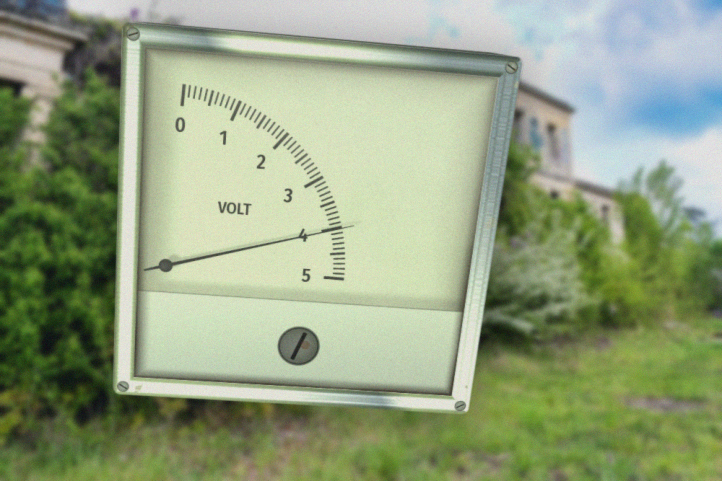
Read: 4,V
